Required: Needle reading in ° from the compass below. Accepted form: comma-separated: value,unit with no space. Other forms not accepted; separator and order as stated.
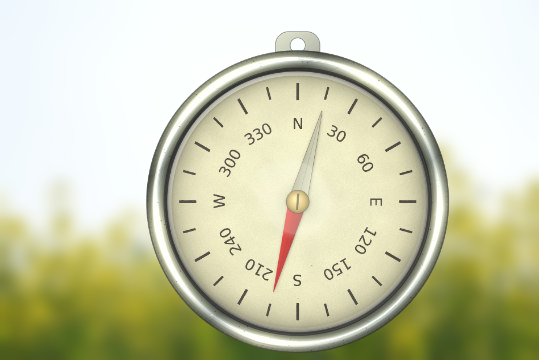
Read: 195,°
